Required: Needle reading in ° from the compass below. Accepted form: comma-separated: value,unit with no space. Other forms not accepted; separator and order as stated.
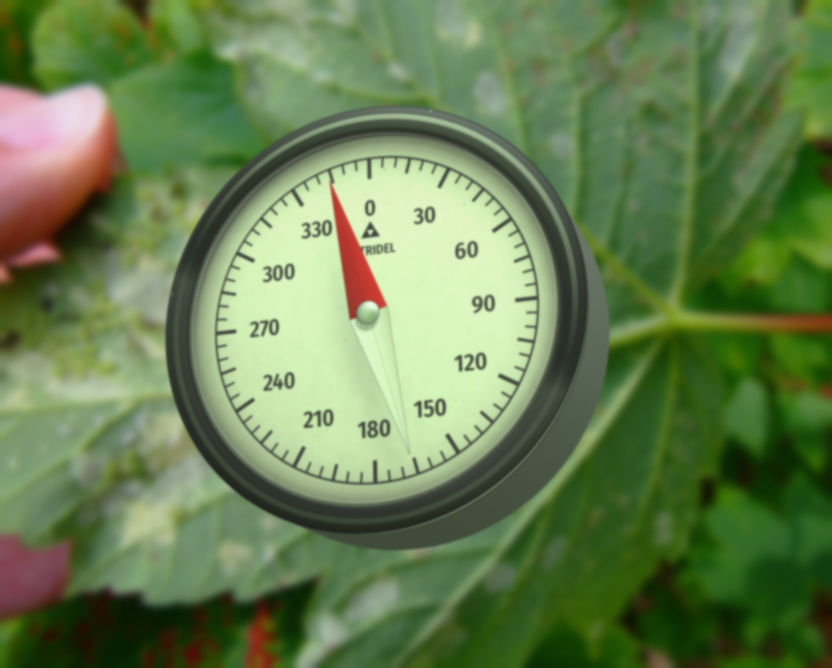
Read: 345,°
